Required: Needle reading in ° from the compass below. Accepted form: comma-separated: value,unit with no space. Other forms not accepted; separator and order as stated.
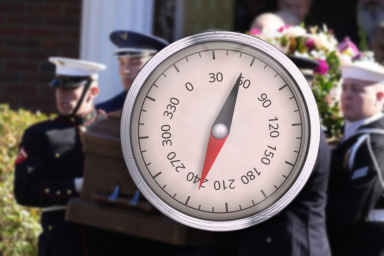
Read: 235,°
